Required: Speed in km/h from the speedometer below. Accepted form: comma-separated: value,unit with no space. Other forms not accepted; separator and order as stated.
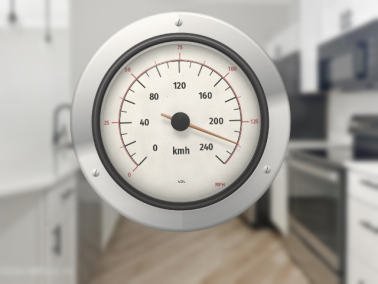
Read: 220,km/h
